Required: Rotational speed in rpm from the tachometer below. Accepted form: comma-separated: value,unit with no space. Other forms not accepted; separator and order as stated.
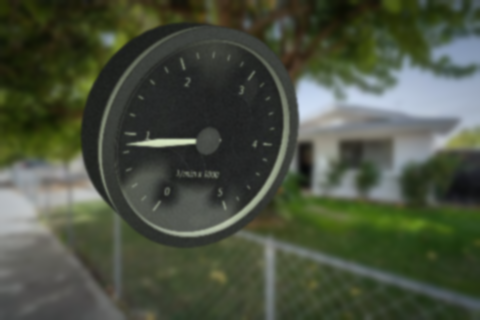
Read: 900,rpm
